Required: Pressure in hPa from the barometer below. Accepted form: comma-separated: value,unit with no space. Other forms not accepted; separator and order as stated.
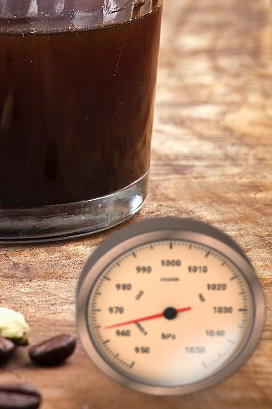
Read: 965,hPa
